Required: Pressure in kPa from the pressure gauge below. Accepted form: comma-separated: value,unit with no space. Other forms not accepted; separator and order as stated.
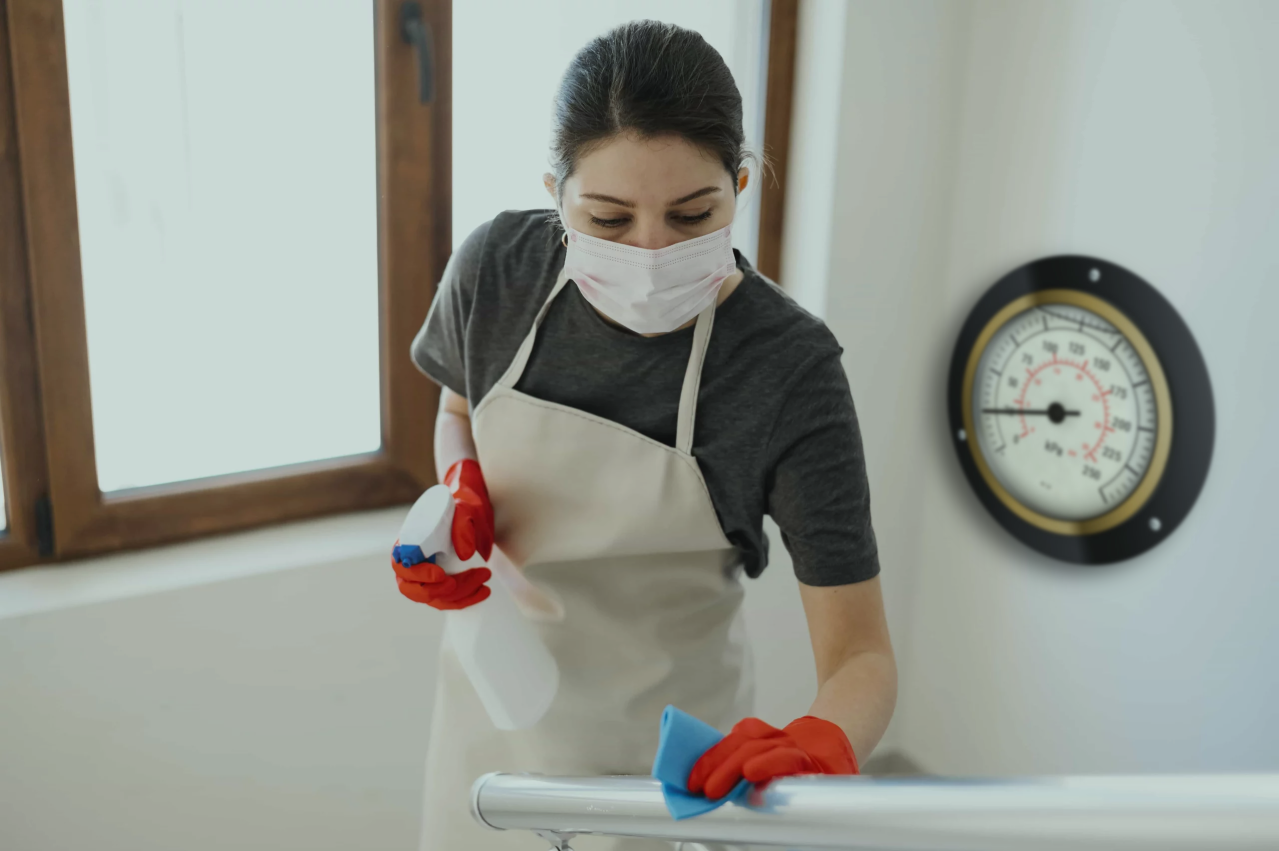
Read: 25,kPa
